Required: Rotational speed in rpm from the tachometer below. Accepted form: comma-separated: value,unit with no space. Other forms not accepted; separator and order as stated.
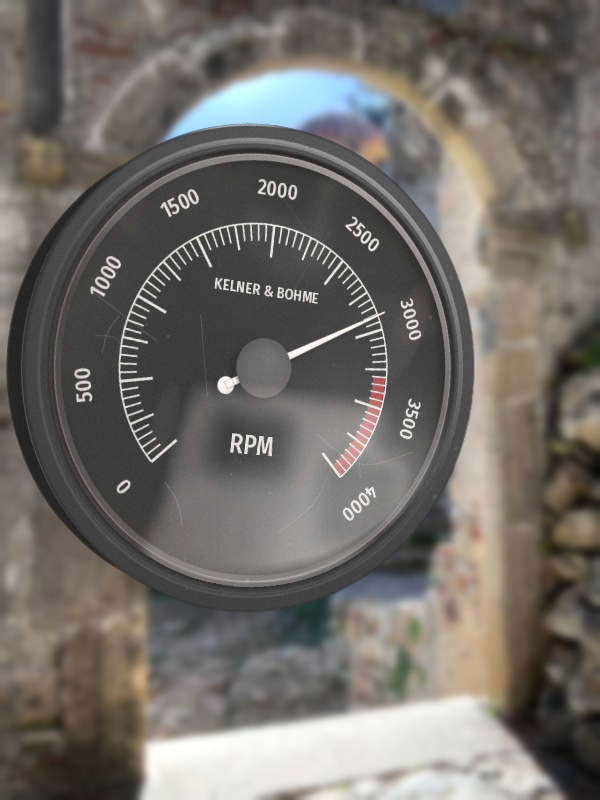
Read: 2900,rpm
